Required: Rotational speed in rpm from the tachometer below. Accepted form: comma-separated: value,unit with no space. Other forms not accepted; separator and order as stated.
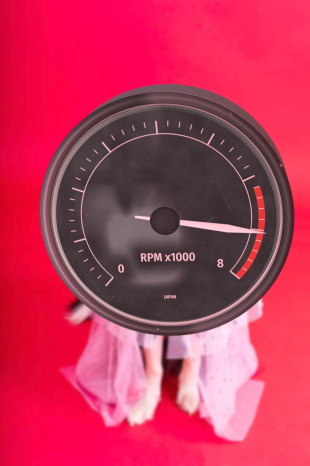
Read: 7000,rpm
